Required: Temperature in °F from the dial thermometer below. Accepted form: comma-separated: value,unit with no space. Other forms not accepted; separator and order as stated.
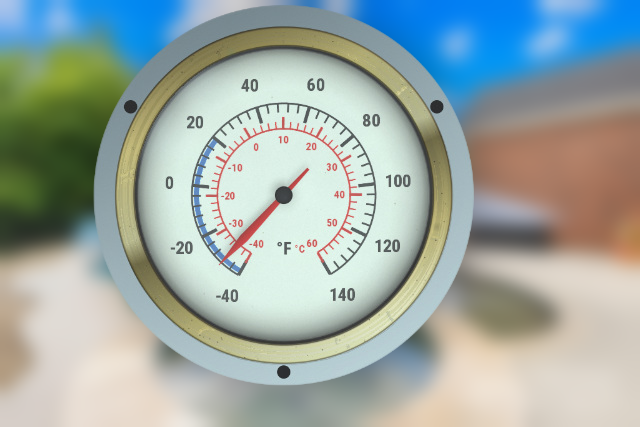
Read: -32,°F
